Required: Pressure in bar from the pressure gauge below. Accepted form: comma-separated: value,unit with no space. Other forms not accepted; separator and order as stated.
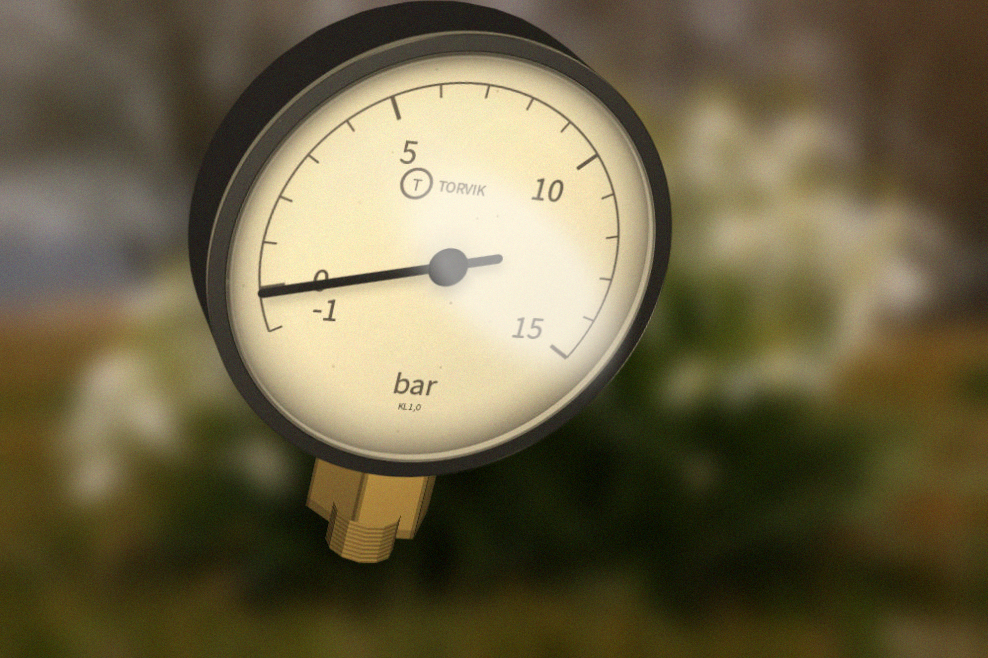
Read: 0,bar
